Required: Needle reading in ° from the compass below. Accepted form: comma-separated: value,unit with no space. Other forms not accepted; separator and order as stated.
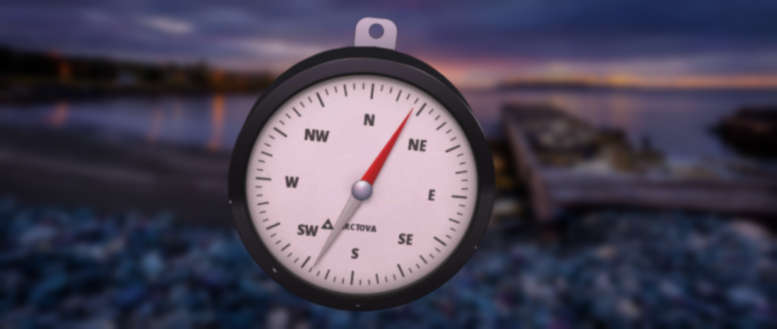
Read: 25,°
